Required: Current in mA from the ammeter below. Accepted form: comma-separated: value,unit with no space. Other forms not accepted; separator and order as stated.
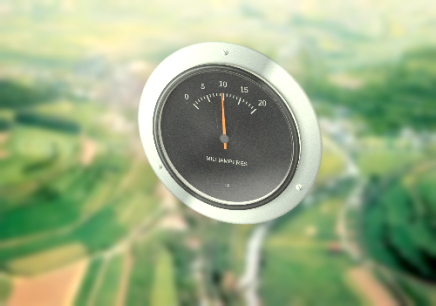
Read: 10,mA
